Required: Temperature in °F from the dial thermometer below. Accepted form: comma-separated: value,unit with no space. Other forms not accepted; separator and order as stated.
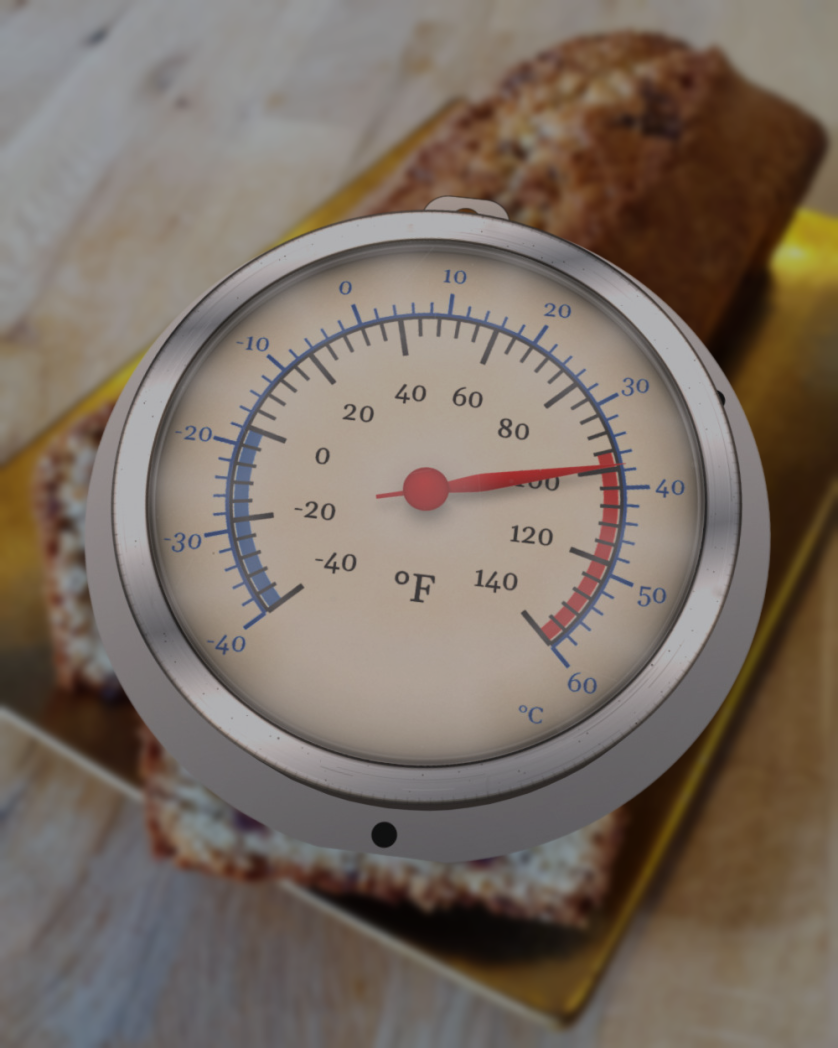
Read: 100,°F
